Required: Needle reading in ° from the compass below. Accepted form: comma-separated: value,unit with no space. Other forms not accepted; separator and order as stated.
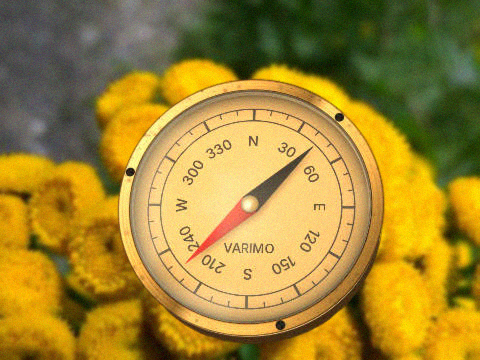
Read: 225,°
